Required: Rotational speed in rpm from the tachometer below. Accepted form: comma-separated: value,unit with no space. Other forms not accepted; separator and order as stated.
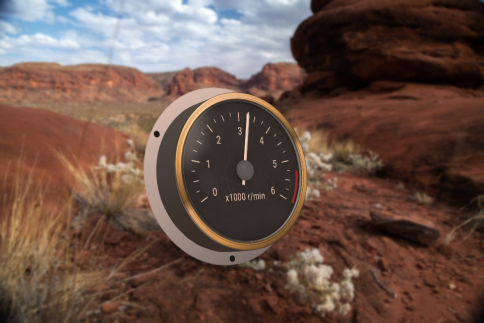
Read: 3250,rpm
